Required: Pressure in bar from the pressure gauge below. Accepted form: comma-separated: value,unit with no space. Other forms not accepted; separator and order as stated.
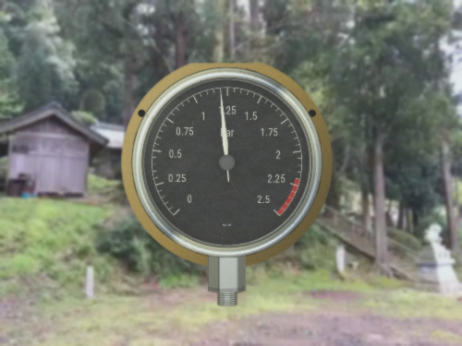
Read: 1.2,bar
